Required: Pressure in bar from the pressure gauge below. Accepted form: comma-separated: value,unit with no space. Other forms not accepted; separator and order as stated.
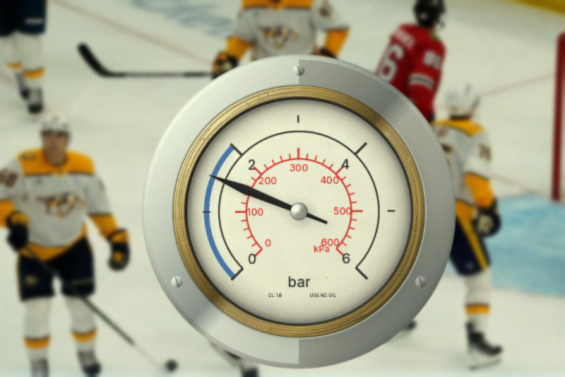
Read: 1.5,bar
